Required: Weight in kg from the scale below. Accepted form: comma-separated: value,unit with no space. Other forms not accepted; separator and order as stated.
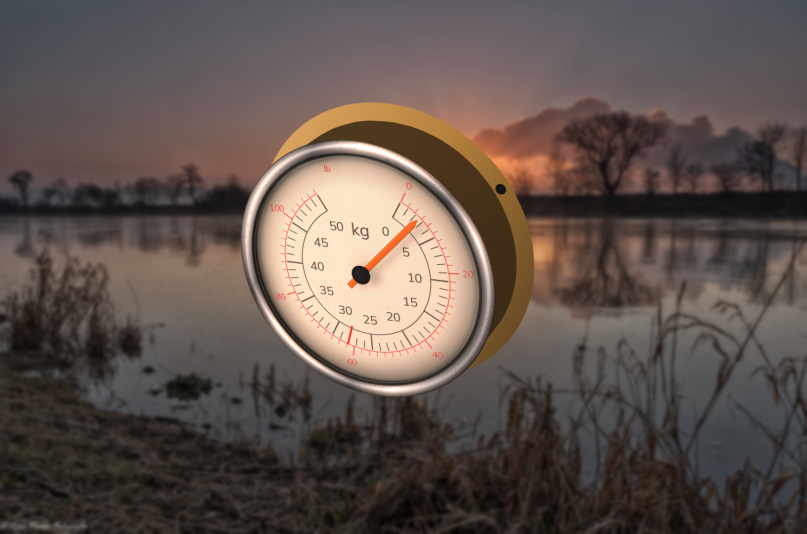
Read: 2.5,kg
